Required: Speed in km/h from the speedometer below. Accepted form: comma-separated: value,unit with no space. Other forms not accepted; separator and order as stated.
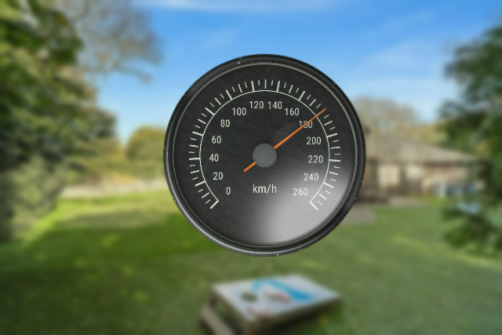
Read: 180,km/h
